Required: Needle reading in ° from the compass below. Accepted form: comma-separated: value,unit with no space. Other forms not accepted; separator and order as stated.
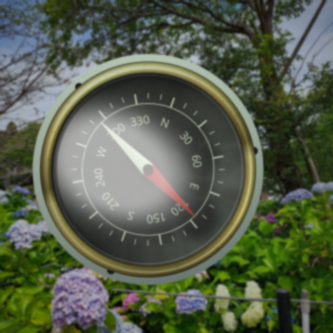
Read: 115,°
